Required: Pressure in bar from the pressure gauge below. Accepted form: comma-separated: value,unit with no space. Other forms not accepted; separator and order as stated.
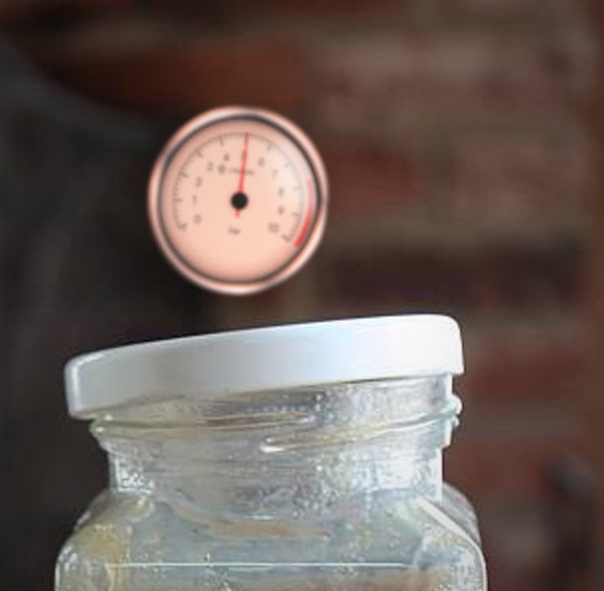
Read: 5,bar
